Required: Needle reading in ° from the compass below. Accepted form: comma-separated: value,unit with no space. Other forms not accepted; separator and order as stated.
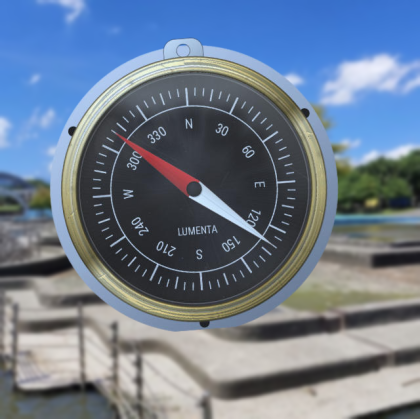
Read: 310,°
